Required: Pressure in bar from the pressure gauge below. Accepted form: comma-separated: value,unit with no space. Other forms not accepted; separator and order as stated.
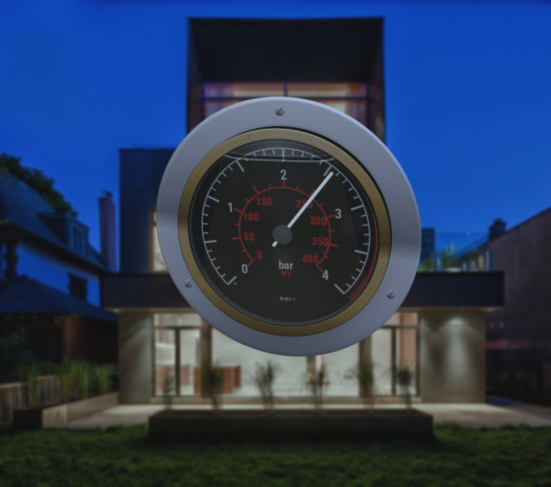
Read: 2.55,bar
